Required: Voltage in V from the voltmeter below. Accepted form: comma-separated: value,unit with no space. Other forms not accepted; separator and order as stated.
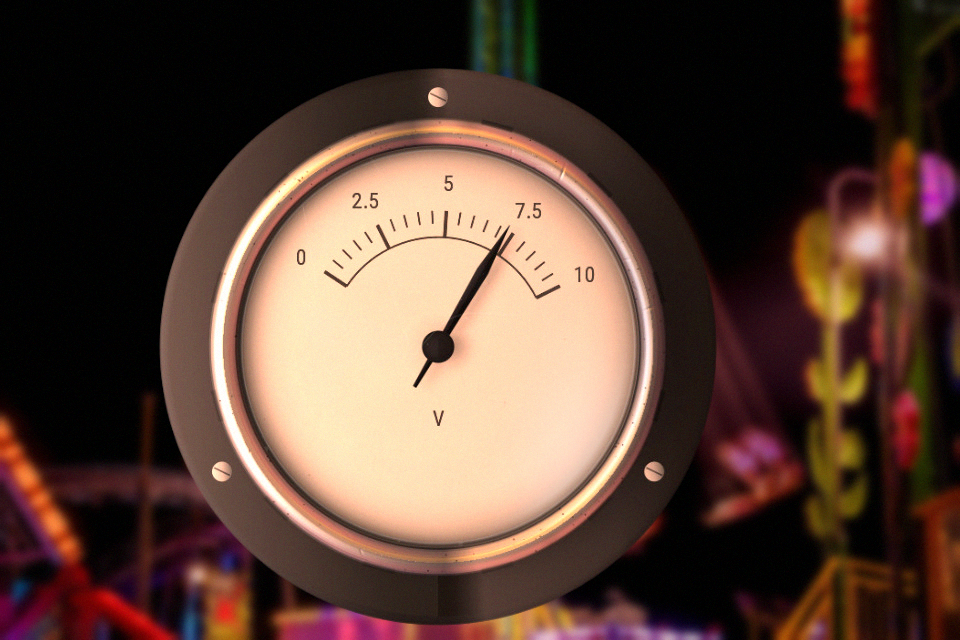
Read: 7.25,V
